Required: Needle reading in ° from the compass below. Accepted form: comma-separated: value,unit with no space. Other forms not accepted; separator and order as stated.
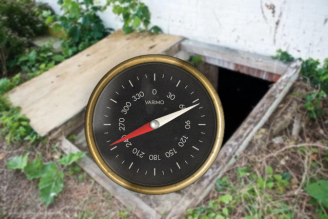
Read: 245,°
